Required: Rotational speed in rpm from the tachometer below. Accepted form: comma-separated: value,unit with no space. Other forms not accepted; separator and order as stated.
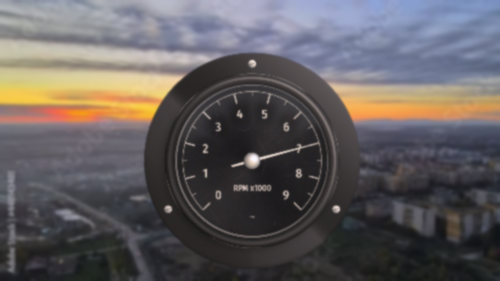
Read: 7000,rpm
